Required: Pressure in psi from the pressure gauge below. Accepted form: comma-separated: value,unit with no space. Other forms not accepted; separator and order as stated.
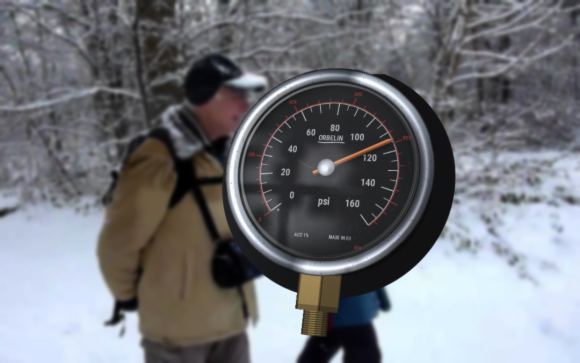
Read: 115,psi
